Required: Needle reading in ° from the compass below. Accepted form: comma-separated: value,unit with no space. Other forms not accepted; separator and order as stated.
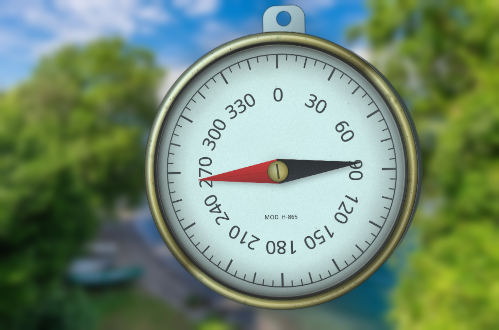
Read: 265,°
